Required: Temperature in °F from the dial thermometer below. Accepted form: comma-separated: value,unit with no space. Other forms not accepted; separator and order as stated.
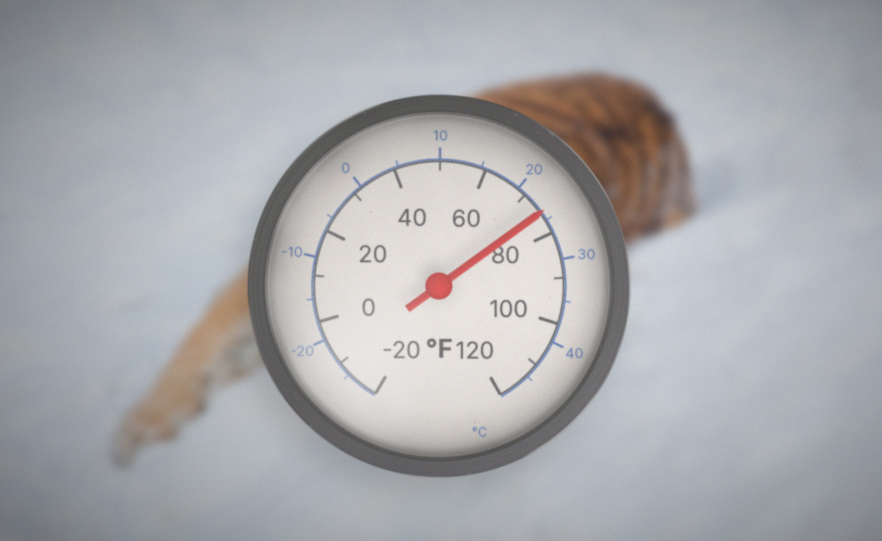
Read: 75,°F
